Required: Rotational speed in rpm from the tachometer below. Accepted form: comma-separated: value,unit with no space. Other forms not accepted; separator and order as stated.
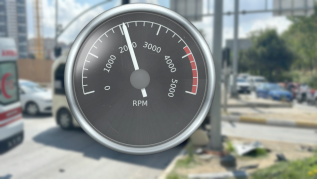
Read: 2100,rpm
